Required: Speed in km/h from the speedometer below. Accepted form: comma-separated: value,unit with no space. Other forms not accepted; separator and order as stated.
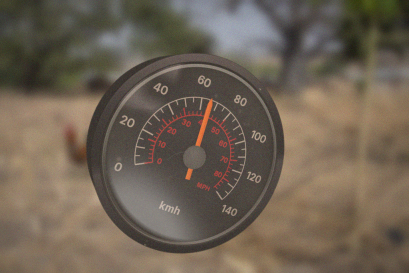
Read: 65,km/h
